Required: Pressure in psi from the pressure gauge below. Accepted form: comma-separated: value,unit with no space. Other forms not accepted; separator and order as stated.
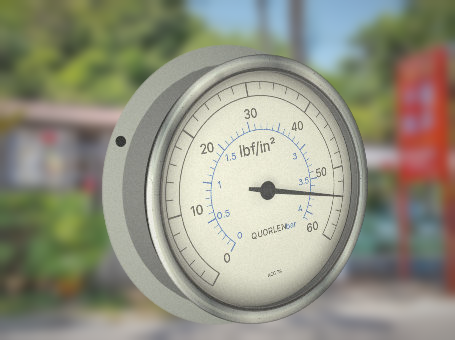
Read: 54,psi
